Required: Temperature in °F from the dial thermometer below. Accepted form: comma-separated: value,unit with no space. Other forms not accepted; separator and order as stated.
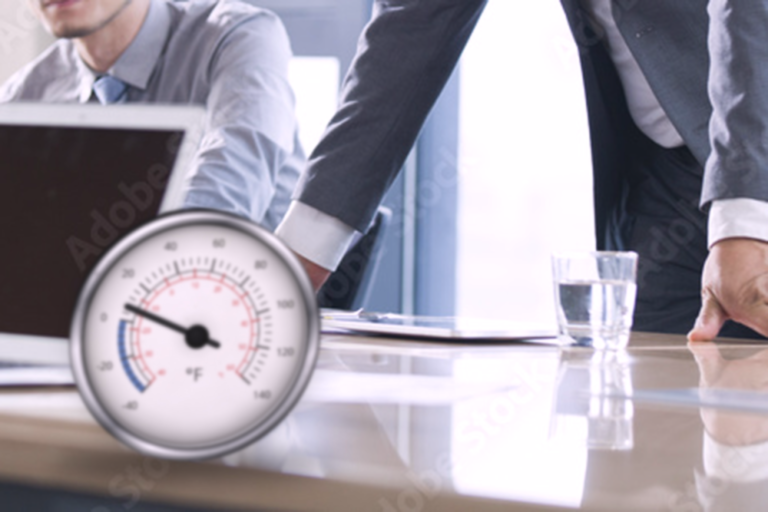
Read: 8,°F
